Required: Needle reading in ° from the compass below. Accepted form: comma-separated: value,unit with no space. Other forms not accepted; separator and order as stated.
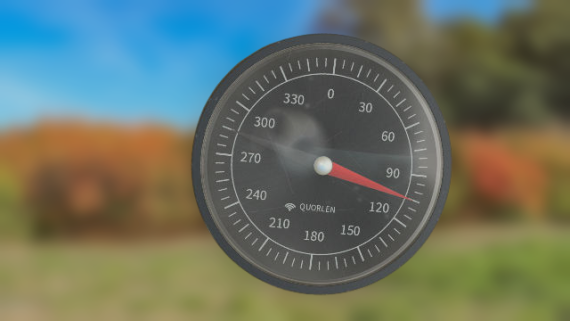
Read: 105,°
